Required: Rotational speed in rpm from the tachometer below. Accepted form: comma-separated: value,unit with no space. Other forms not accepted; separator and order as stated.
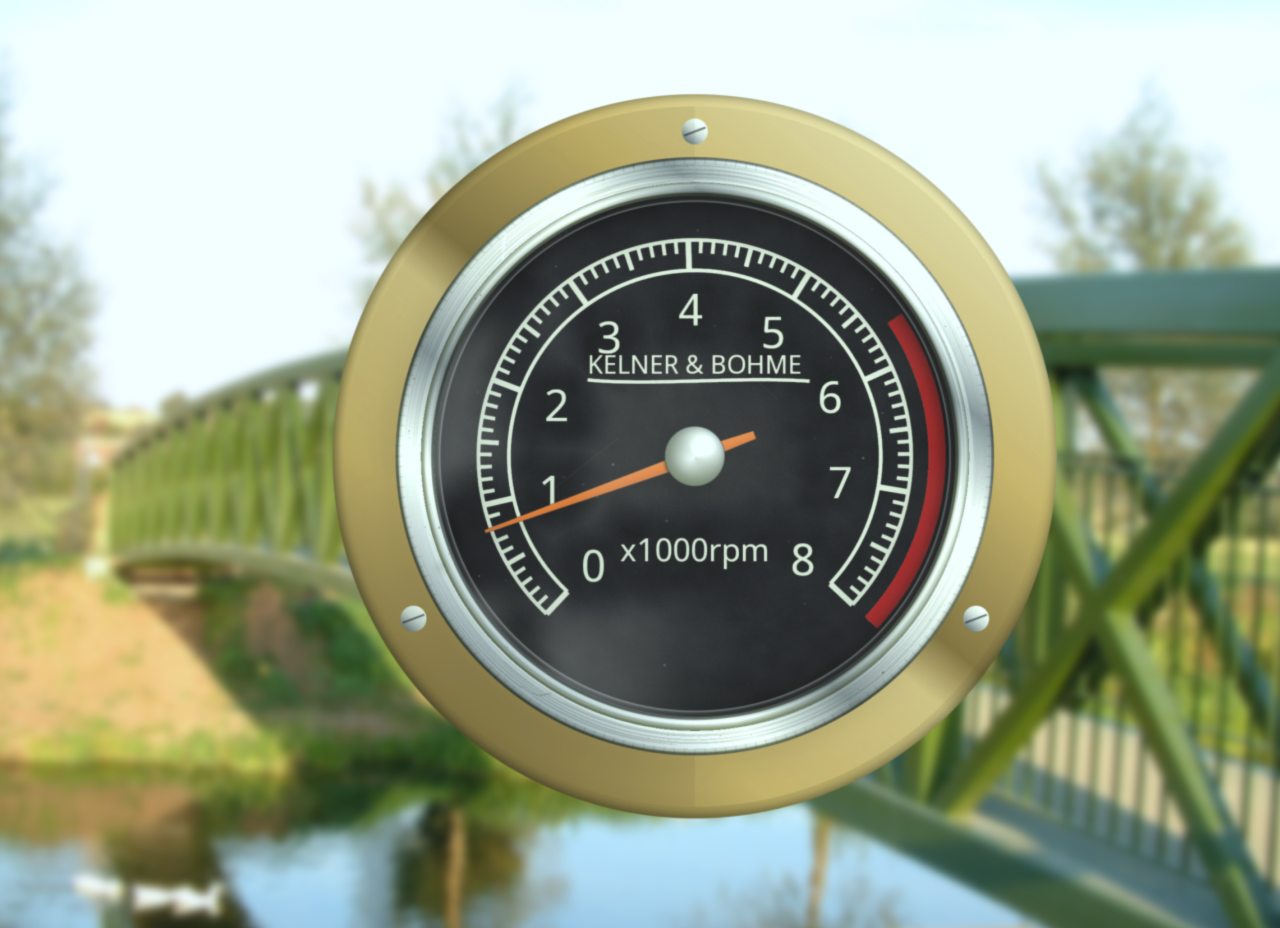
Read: 800,rpm
